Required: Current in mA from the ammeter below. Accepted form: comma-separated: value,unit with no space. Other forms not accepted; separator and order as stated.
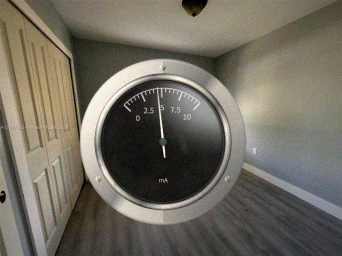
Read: 4.5,mA
